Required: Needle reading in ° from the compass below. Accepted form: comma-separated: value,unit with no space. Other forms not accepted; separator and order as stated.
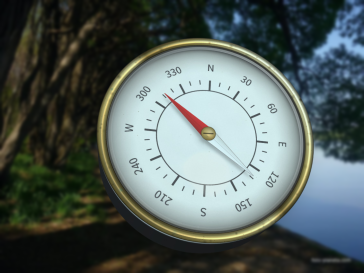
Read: 310,°
